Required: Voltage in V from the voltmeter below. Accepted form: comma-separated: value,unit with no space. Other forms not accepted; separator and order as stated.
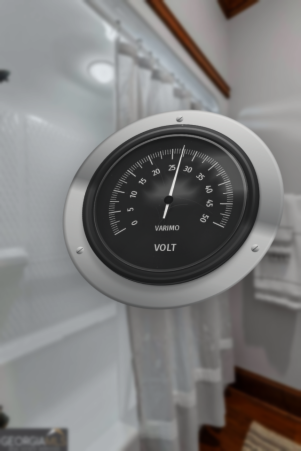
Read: 27.5,V
